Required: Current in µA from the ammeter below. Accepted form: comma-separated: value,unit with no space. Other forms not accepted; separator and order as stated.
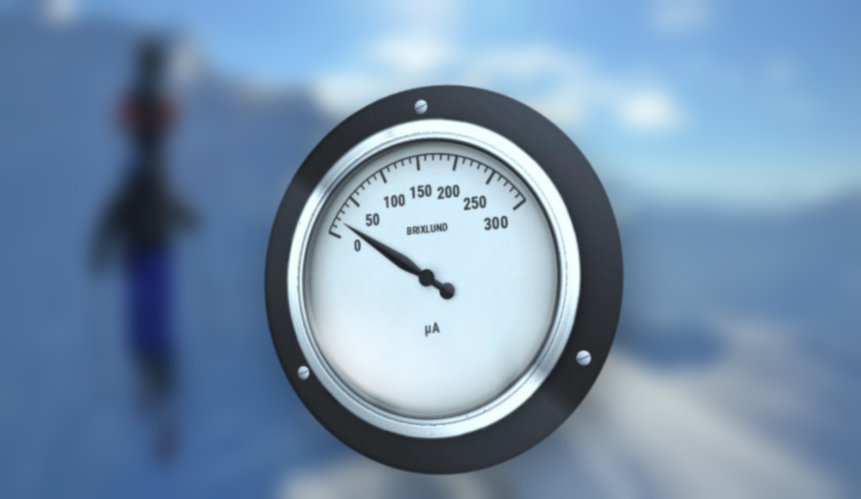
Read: 20,µA
